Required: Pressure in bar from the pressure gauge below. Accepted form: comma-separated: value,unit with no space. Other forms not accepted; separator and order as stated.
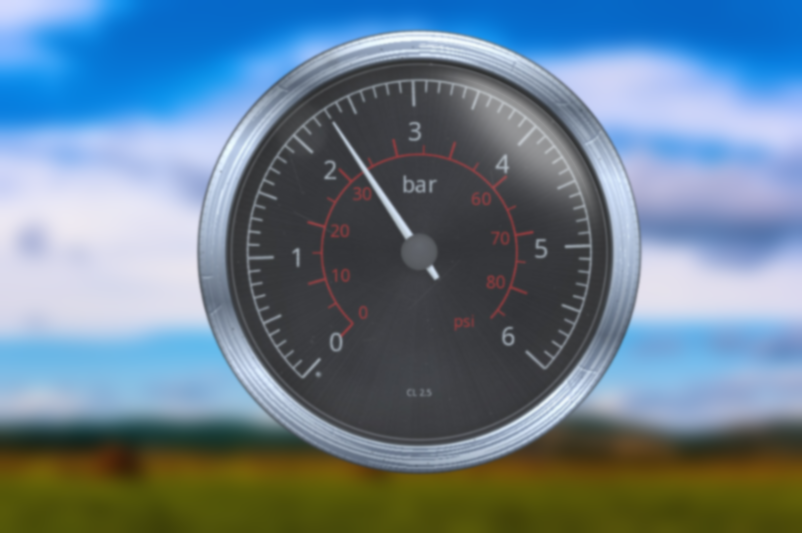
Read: 2.3,bar
